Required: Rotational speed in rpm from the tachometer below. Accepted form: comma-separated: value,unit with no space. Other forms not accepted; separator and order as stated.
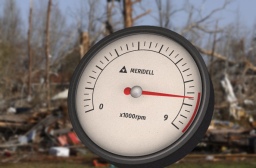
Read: 7750,rpm
